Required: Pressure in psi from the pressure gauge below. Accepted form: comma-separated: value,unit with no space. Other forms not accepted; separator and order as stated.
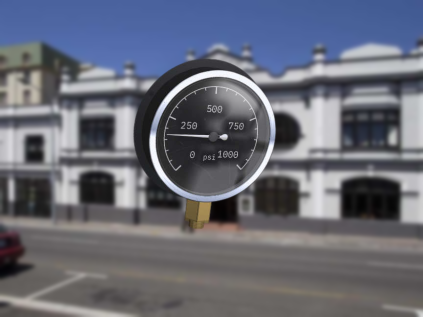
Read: 175,psi
